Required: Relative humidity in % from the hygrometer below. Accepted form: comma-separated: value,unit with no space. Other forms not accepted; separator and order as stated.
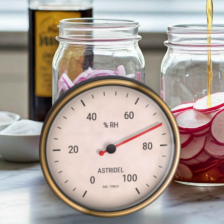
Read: 72,%
